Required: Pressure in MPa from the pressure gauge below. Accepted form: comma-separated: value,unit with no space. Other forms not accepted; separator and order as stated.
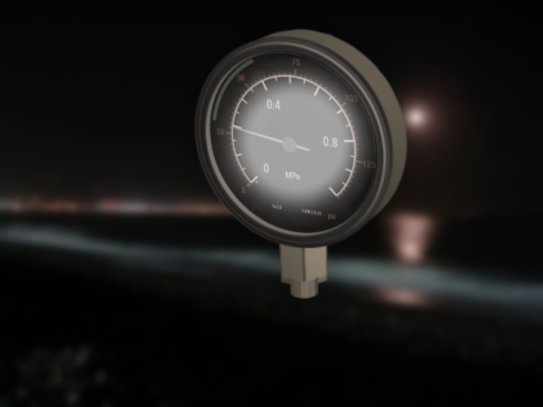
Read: 0.2,MPa
